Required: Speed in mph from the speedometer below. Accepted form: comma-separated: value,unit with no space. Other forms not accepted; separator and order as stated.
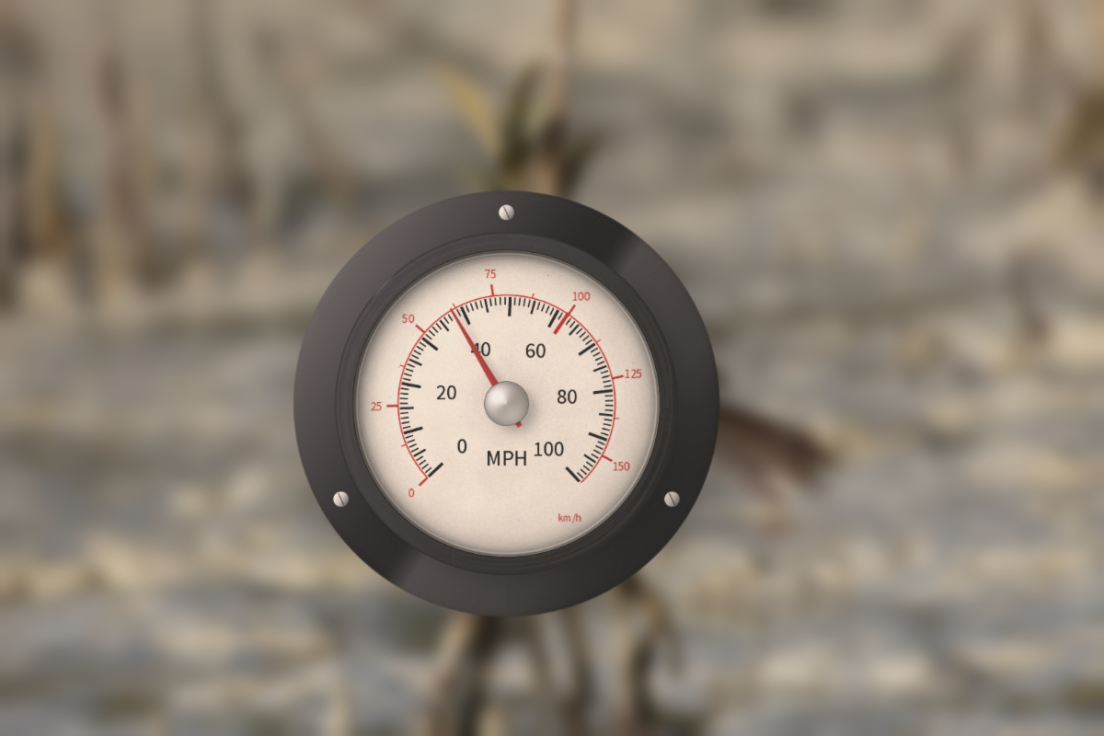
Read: 38,mph
